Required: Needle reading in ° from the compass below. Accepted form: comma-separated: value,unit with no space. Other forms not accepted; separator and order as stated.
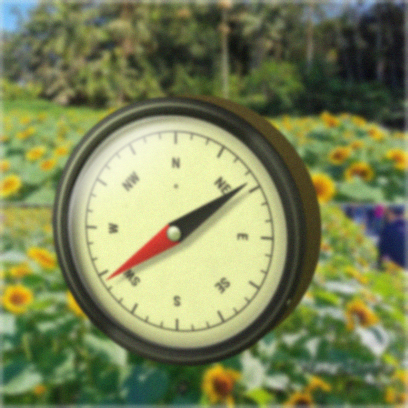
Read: 235,°
